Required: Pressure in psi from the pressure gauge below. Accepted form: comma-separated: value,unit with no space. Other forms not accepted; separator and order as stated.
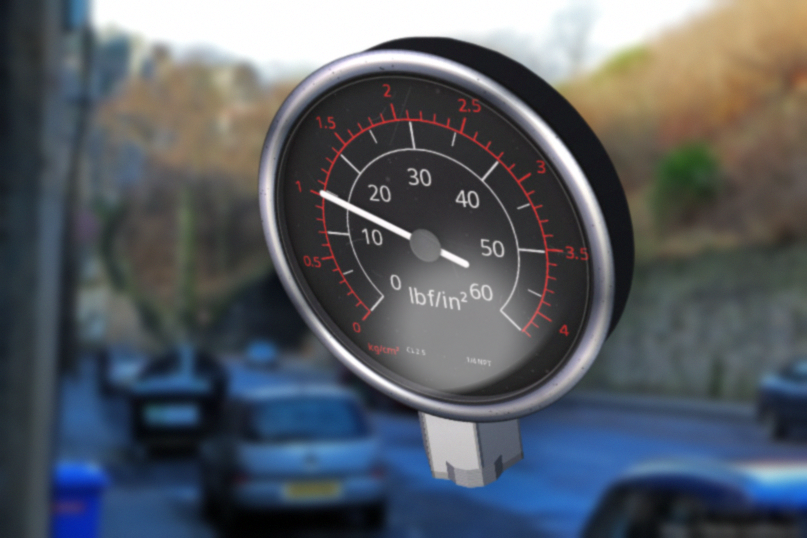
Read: 15,psi
